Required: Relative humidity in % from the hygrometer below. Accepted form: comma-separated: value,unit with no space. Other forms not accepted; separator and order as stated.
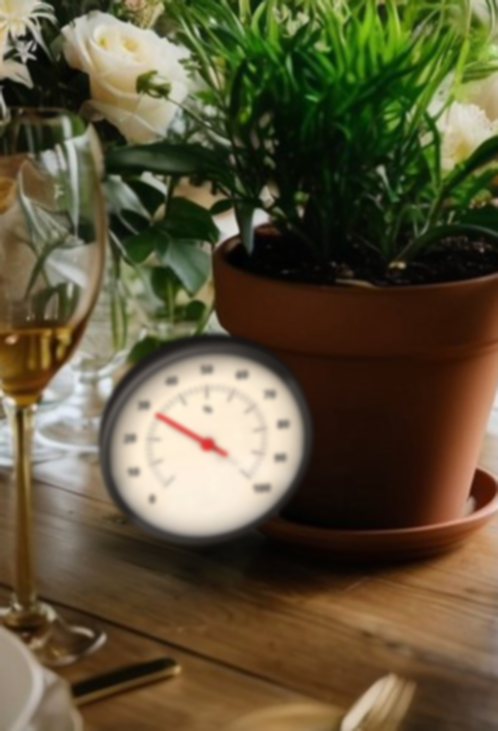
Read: 30,%
